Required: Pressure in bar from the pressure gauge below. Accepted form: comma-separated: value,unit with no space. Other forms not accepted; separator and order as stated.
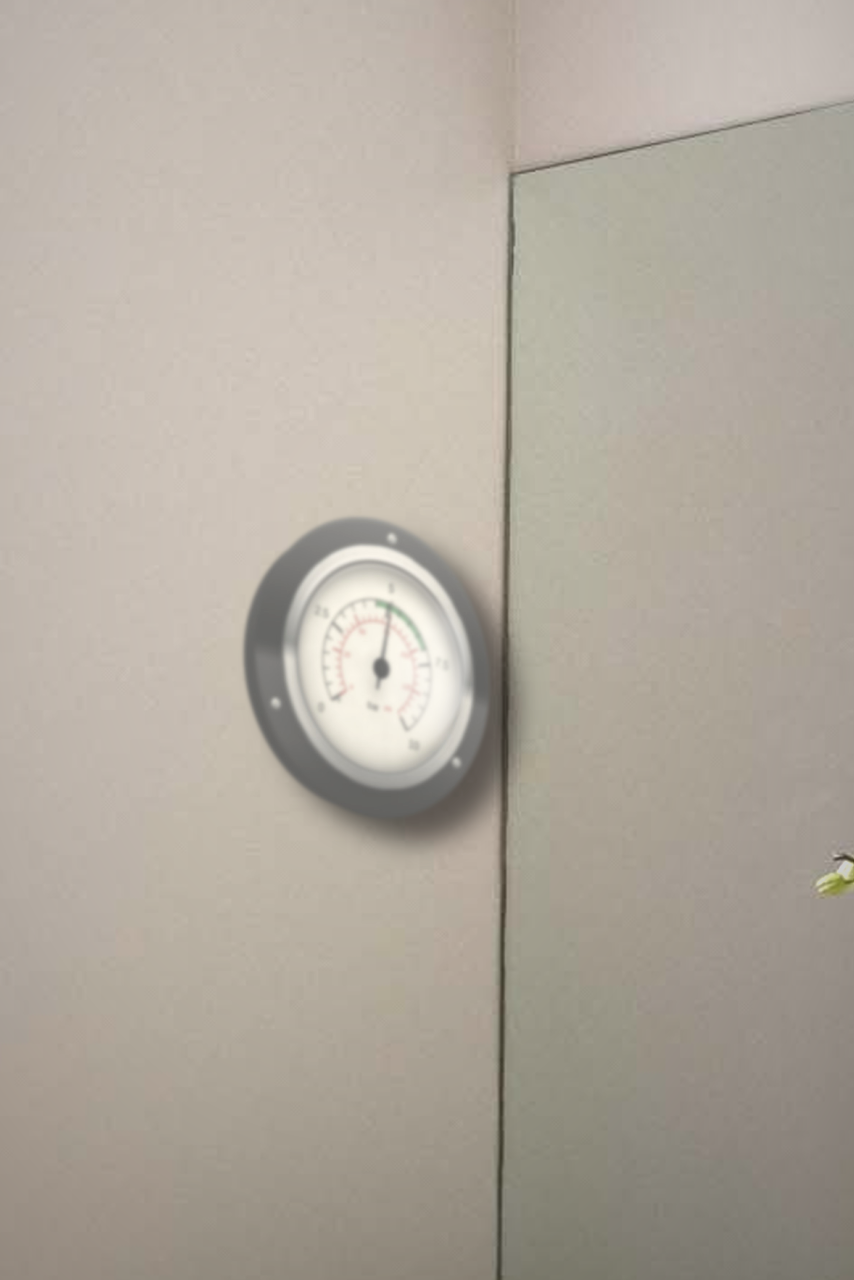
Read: 5,bar
